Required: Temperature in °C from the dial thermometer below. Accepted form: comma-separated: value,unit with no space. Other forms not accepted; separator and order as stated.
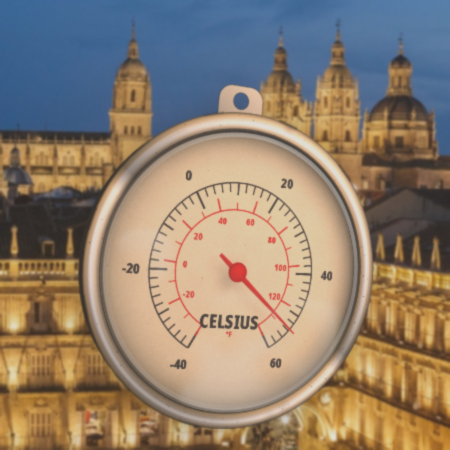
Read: 54,°C
